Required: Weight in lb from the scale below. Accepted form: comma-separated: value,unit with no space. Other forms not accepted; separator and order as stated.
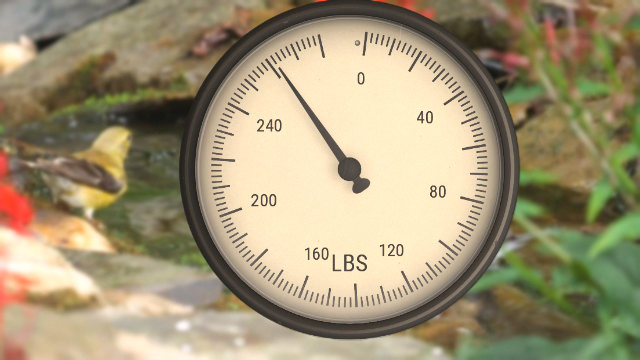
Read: 262,lb
